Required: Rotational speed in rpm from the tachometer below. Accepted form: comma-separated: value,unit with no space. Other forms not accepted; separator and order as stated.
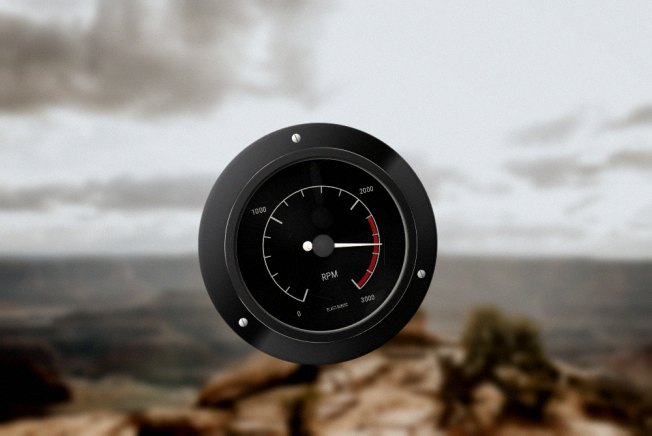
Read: 2500,rpm
